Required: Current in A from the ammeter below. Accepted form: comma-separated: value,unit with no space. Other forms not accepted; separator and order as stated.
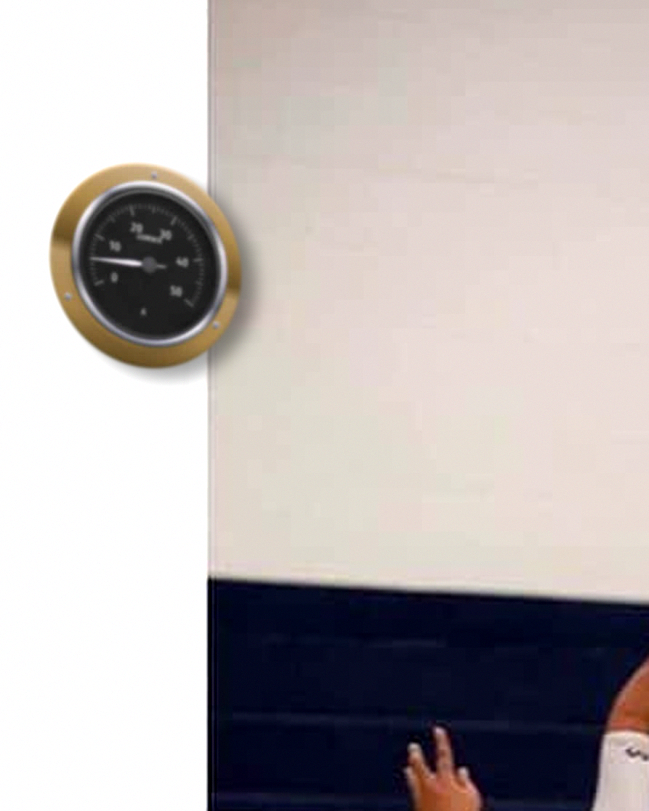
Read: 5,A
